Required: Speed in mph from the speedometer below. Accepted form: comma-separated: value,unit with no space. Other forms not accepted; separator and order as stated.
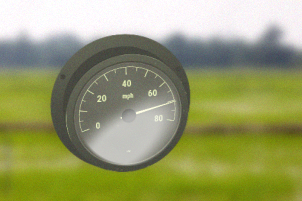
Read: 70,mph
